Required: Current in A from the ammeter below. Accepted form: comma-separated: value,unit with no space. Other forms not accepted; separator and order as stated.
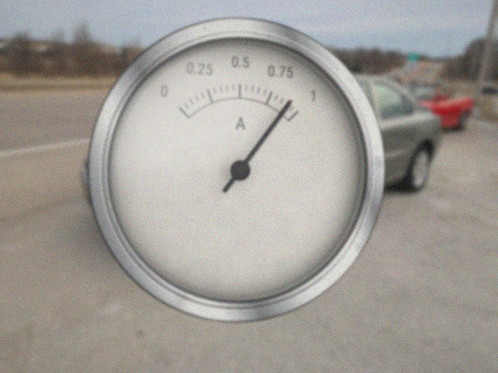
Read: 0.9,A
